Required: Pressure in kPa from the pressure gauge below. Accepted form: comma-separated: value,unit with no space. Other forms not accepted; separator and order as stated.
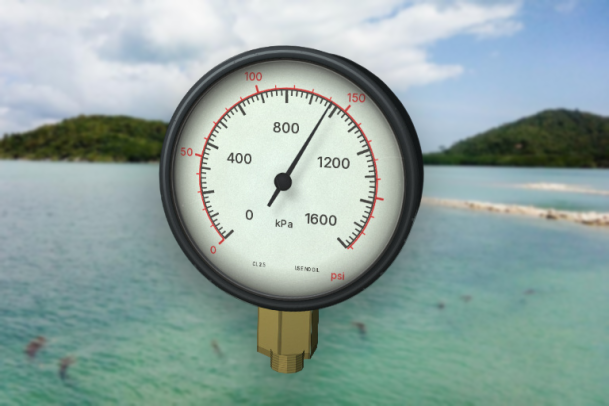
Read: 980,kPa
